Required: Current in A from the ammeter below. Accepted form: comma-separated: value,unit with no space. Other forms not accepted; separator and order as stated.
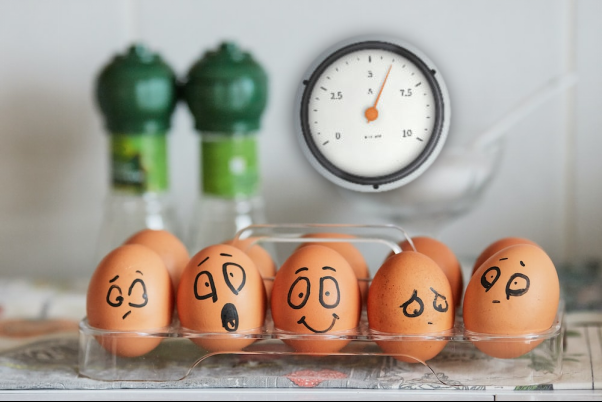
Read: 6,A
